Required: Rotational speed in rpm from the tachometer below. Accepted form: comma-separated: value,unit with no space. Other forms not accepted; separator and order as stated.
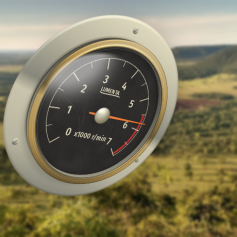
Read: 5750,rpm
